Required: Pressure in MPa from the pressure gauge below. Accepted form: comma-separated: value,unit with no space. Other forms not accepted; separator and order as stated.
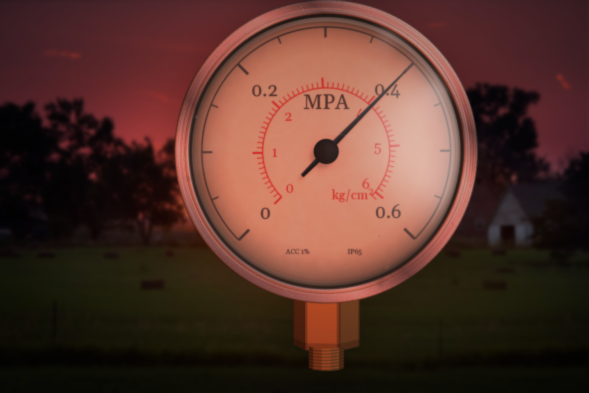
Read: 0.4,MPa
